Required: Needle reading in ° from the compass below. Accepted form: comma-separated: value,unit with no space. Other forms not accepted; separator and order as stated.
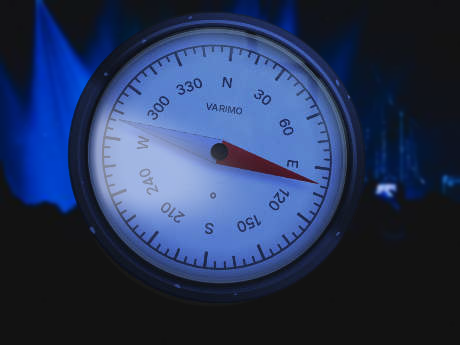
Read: 100,°
